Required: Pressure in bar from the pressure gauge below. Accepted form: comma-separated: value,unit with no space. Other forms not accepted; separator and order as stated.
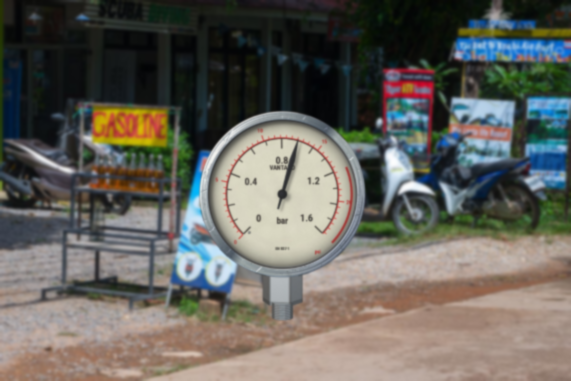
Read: 0.9,bar
